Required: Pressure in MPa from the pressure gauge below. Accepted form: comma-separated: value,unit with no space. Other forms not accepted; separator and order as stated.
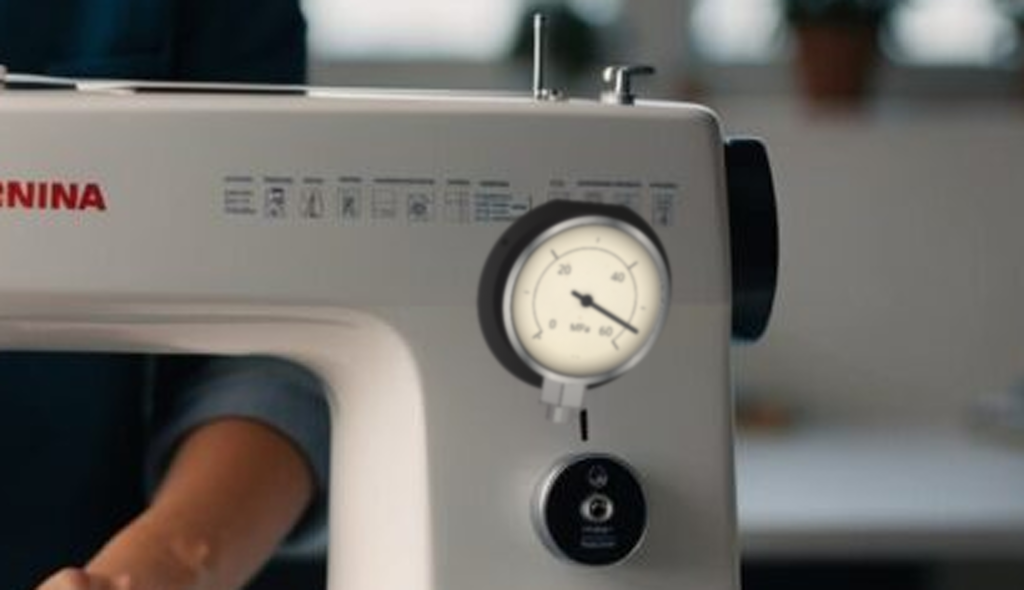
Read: 55,MPa
